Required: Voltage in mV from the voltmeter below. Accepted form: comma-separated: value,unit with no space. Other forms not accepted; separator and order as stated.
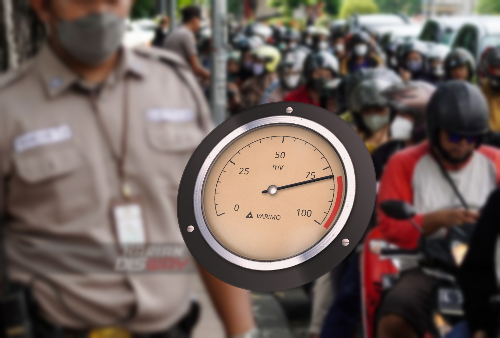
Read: 80,mV
